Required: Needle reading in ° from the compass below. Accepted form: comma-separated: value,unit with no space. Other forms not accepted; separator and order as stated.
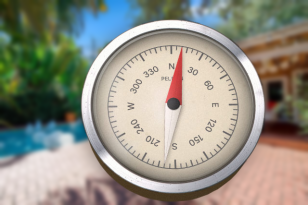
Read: 10,°
